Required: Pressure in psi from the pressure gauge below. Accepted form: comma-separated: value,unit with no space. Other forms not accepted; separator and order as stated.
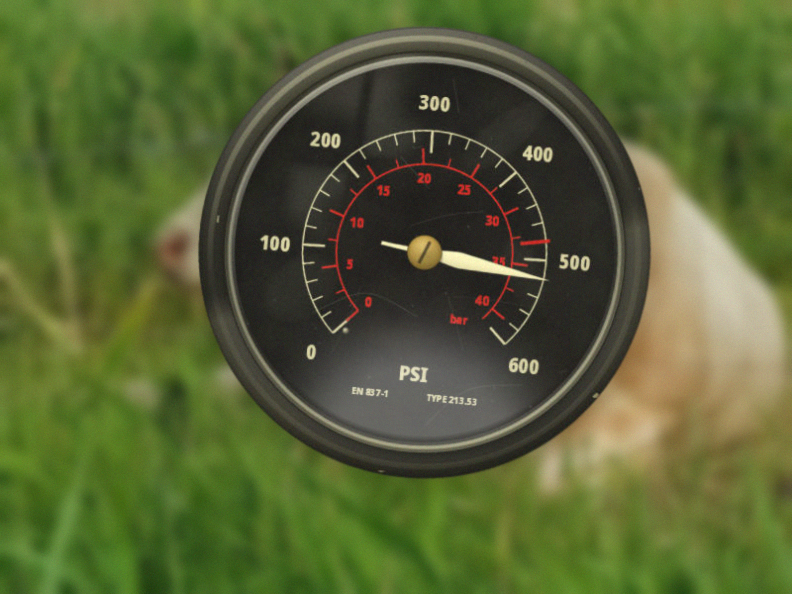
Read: 520,psi
